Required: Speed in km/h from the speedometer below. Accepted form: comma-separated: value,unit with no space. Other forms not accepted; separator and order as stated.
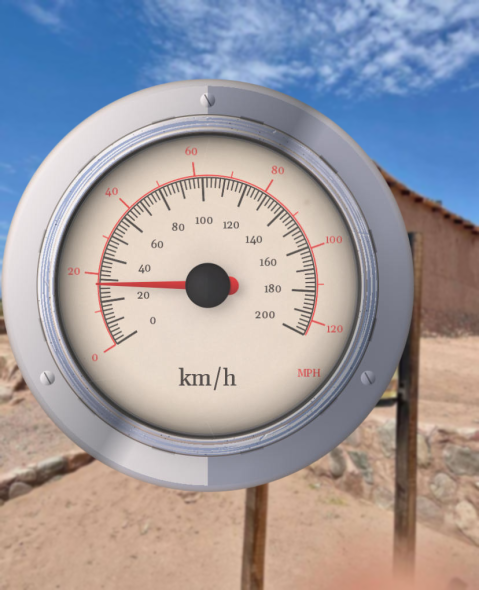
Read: 28,km/h
